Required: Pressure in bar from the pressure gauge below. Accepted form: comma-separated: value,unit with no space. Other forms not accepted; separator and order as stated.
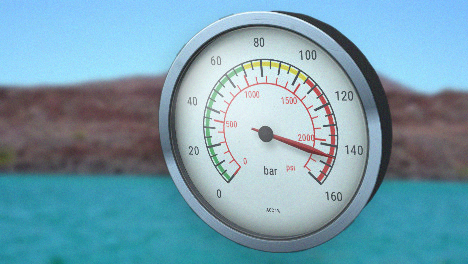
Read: 145,bar
